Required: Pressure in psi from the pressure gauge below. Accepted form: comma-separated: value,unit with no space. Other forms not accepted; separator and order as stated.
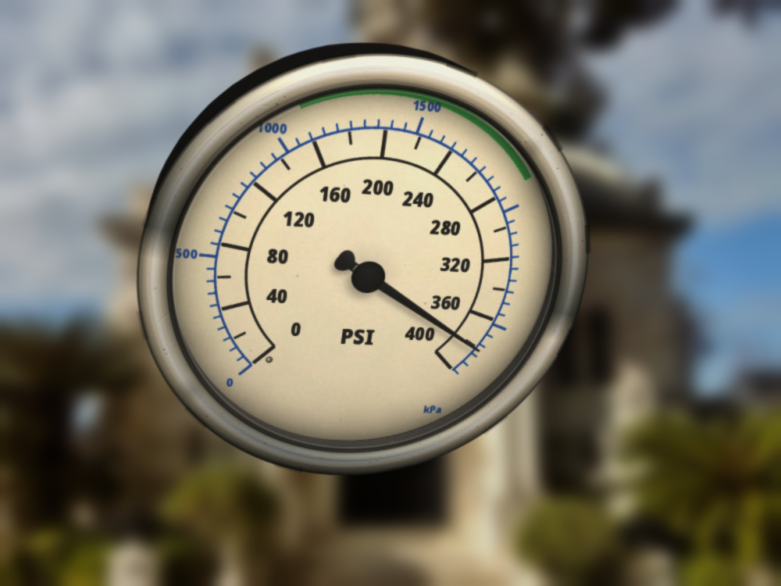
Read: 380,psi
